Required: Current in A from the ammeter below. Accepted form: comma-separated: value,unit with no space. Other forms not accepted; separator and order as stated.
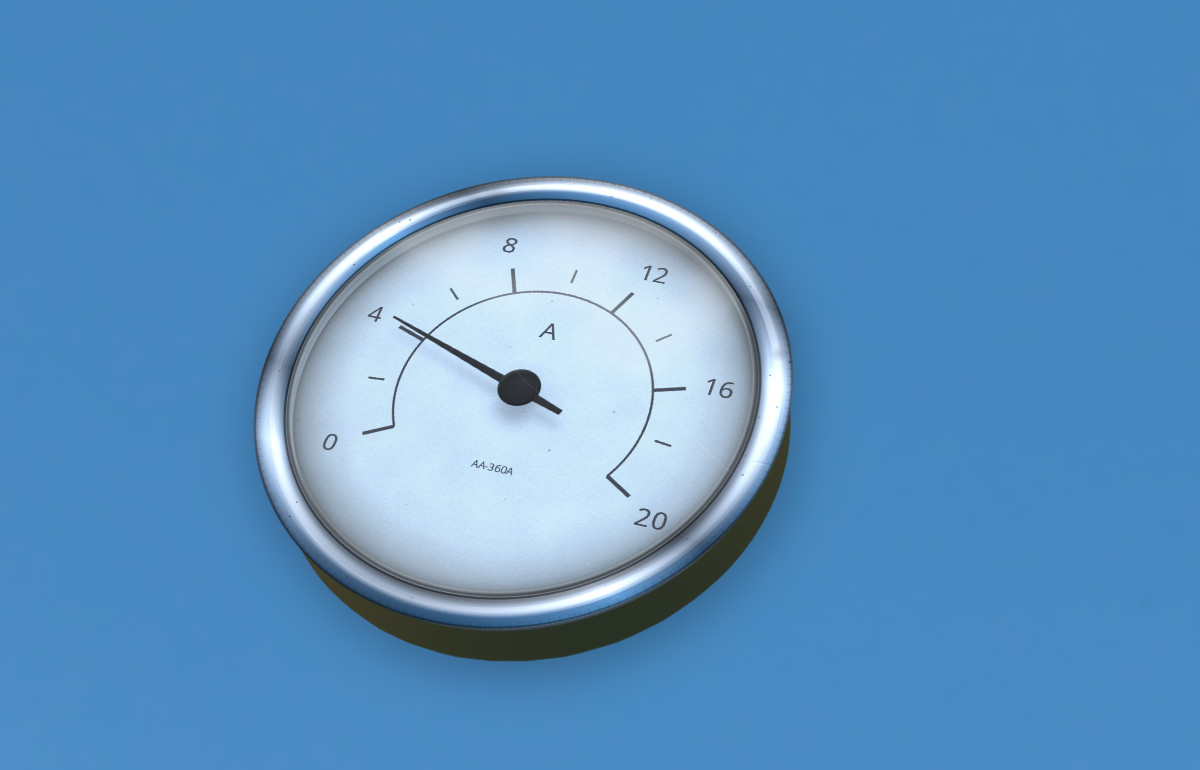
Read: 4,A
